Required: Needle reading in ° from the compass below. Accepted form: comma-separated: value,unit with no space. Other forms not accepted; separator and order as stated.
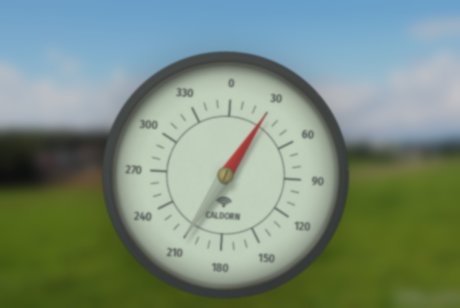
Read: 30,°
